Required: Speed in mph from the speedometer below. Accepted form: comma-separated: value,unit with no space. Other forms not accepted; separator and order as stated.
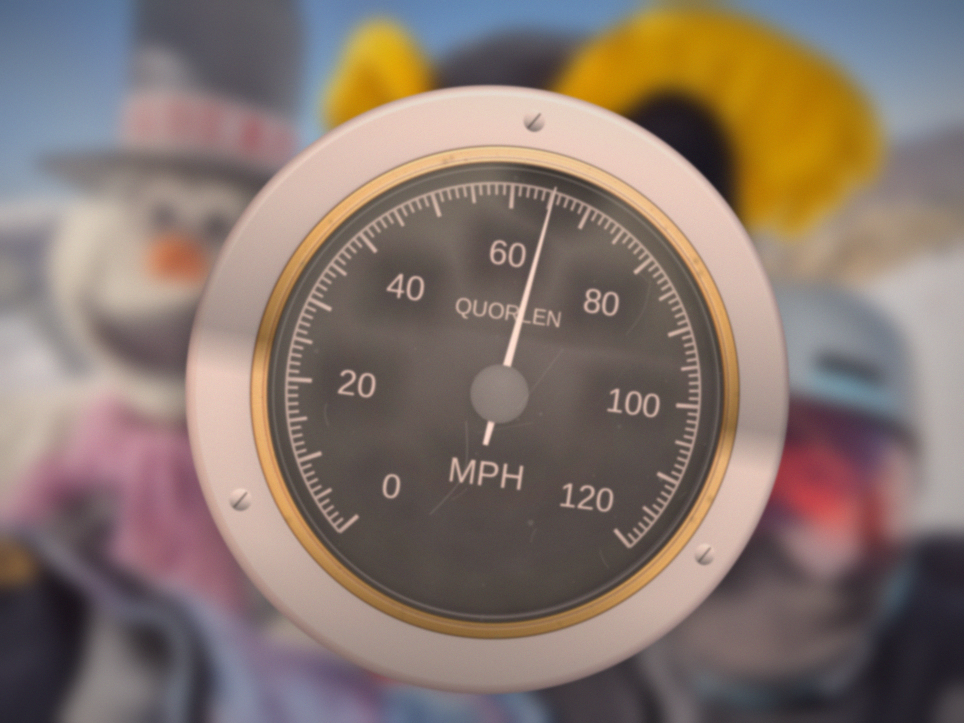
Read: 65,mph
